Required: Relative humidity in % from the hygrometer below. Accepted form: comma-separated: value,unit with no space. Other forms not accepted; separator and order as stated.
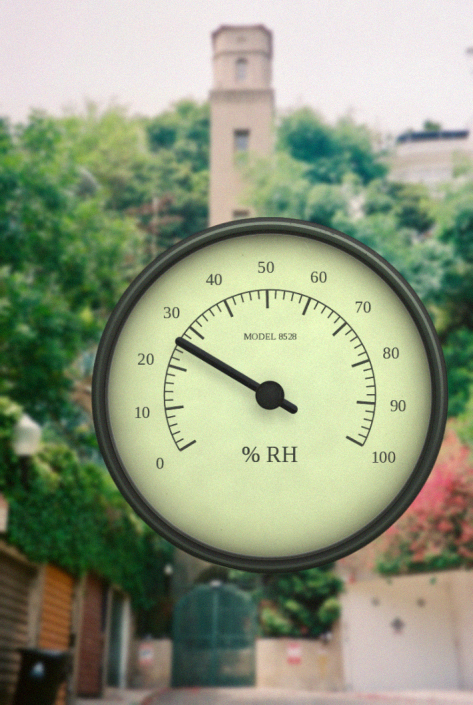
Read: 26,%
